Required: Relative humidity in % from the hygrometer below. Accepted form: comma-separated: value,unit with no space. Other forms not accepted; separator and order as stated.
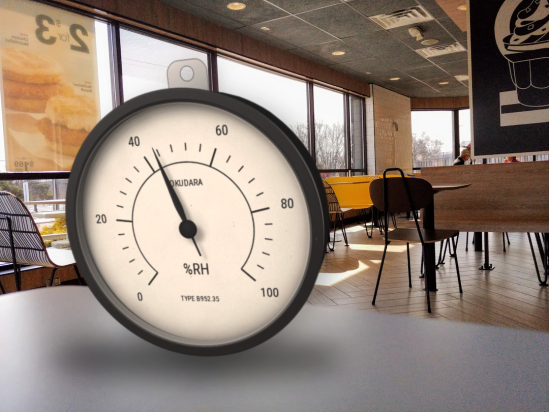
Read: 44,%
